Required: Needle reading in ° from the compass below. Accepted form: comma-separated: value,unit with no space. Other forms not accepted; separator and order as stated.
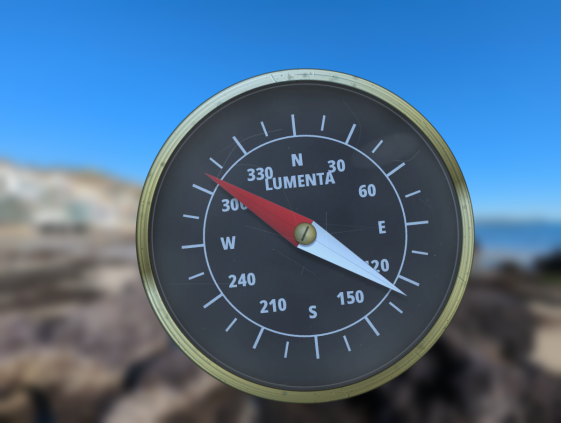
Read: 307.5,°
